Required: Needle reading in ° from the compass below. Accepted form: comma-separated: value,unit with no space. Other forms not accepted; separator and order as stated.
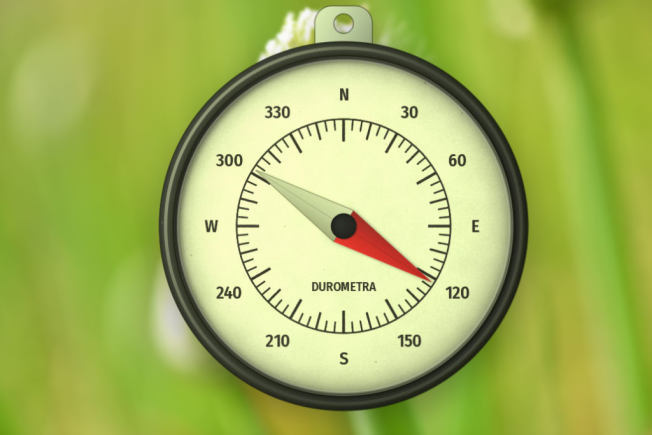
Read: 122.5,°
